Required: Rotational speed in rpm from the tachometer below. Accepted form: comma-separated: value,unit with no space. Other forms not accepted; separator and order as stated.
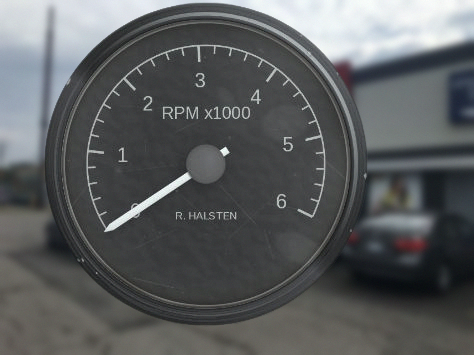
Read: 0,rpm
